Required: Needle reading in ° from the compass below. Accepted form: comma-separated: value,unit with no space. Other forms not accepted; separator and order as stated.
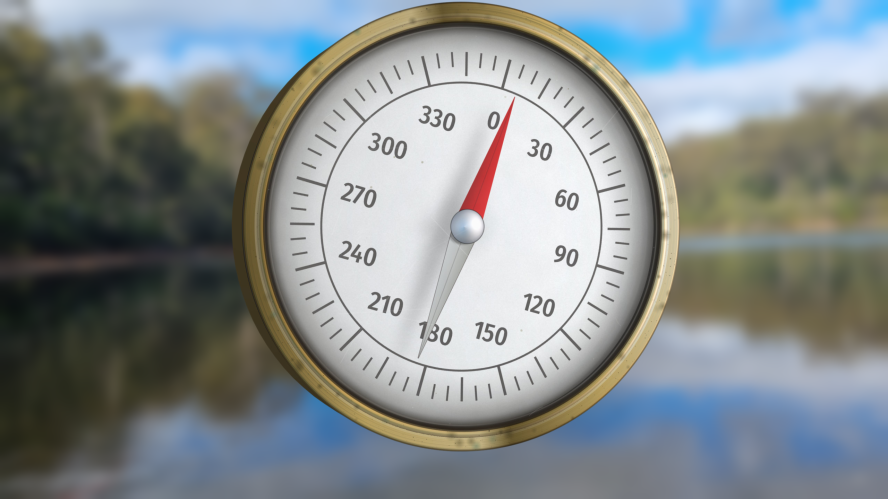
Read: 5,°
